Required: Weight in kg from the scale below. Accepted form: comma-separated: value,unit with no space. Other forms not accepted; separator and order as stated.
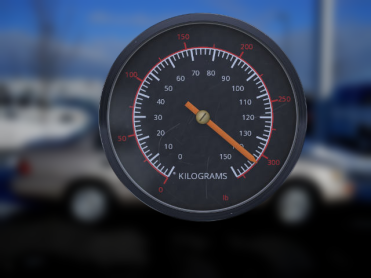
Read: 140,kg
